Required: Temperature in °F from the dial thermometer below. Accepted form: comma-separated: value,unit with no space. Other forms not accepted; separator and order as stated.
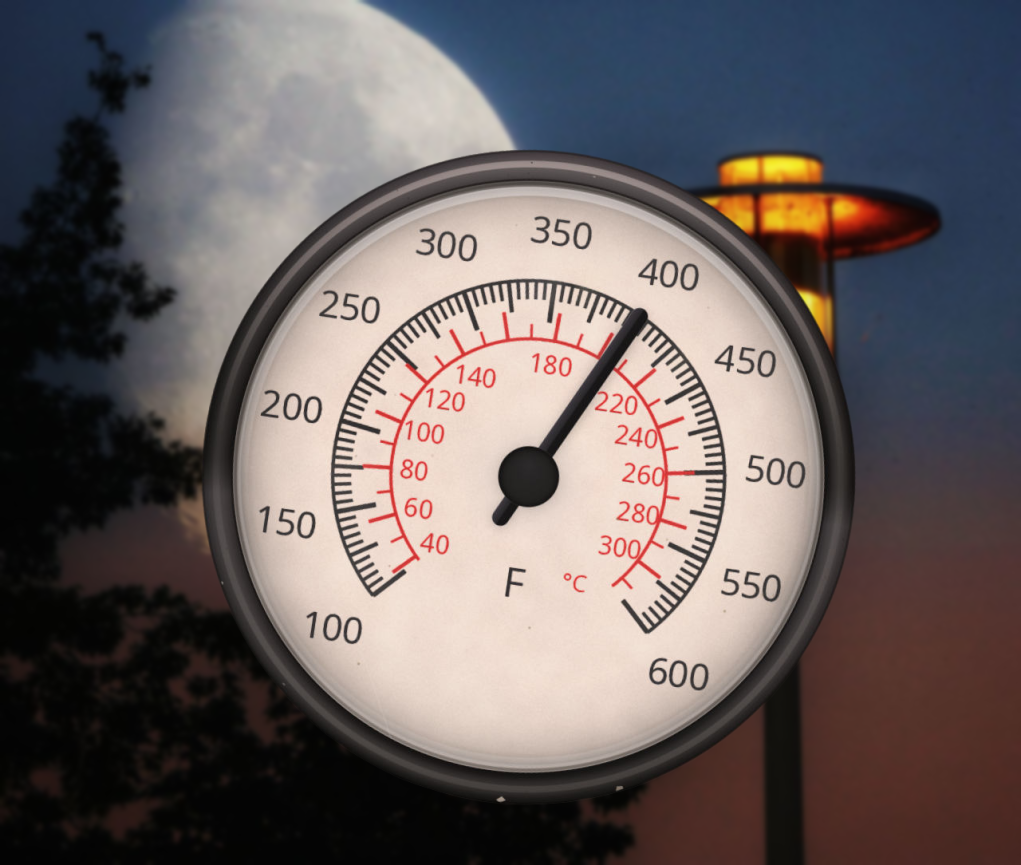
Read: 400,°F
